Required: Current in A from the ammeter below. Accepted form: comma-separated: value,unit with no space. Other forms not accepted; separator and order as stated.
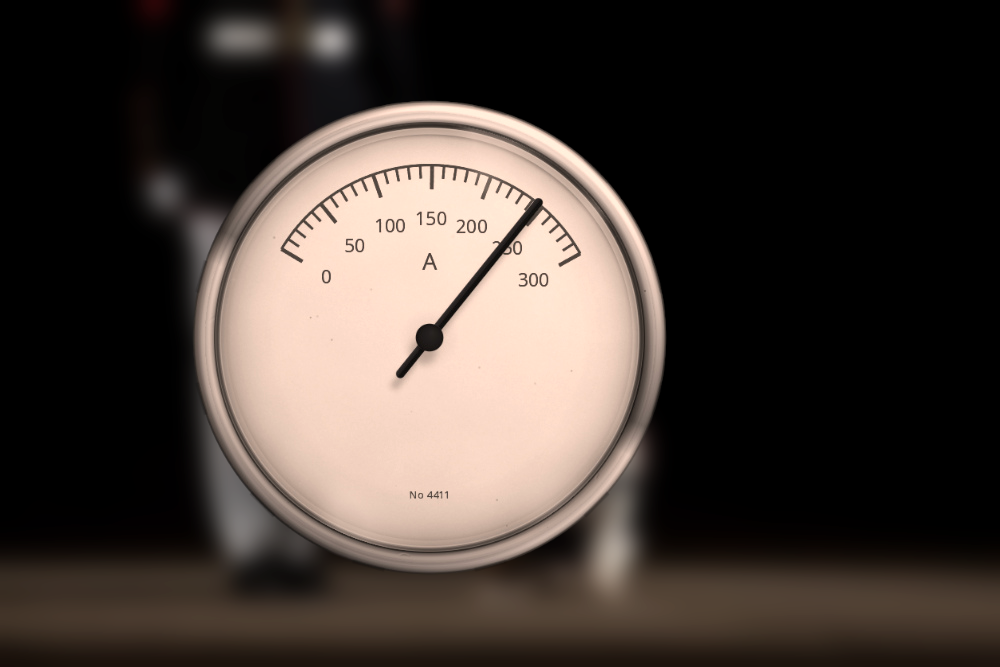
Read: 245,A
